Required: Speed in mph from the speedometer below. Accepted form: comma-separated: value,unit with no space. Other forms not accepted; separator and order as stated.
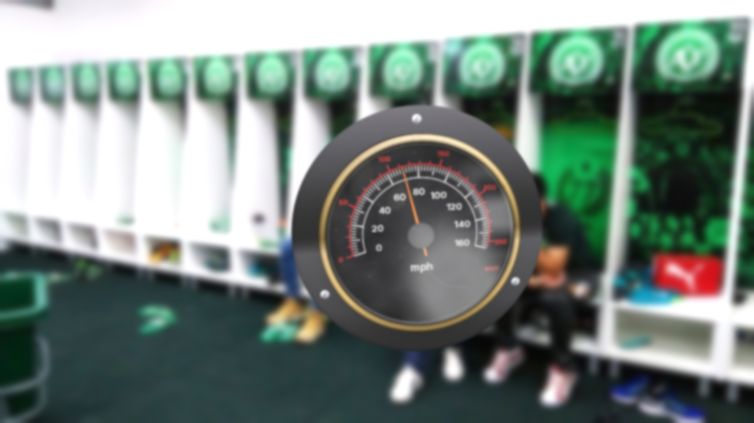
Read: 70,mph
